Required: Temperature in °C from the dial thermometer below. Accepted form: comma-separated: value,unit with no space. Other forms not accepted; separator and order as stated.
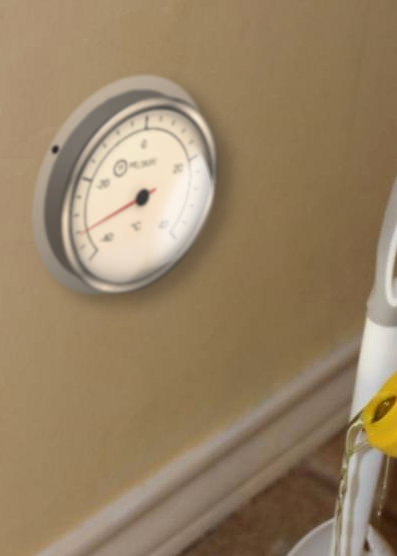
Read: -32,°C
